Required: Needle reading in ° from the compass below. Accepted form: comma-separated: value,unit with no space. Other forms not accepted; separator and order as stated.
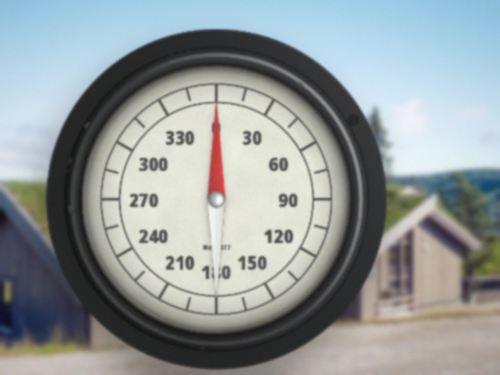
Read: 0,°
